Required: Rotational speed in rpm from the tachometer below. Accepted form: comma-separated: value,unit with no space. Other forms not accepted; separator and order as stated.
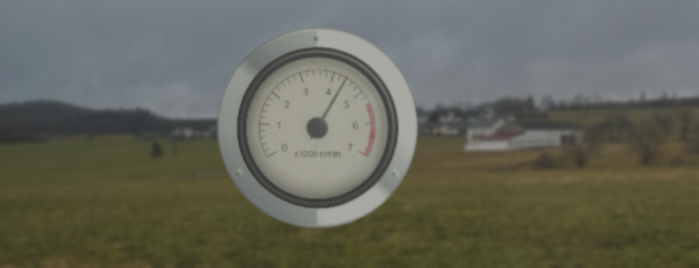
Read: 4400,rpm
